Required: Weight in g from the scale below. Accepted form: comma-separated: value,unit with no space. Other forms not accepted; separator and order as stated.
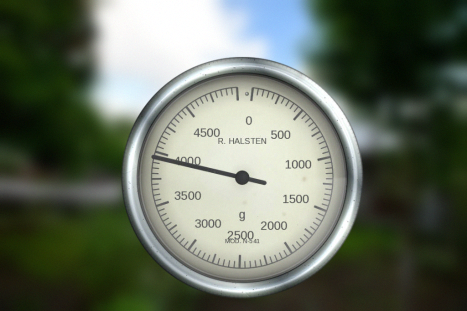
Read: 3950,g
